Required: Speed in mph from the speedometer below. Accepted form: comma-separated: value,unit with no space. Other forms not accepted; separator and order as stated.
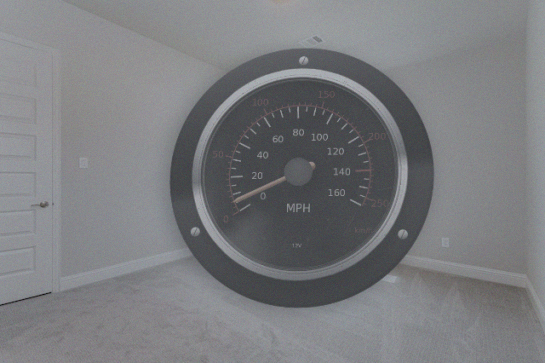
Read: 5,mph
